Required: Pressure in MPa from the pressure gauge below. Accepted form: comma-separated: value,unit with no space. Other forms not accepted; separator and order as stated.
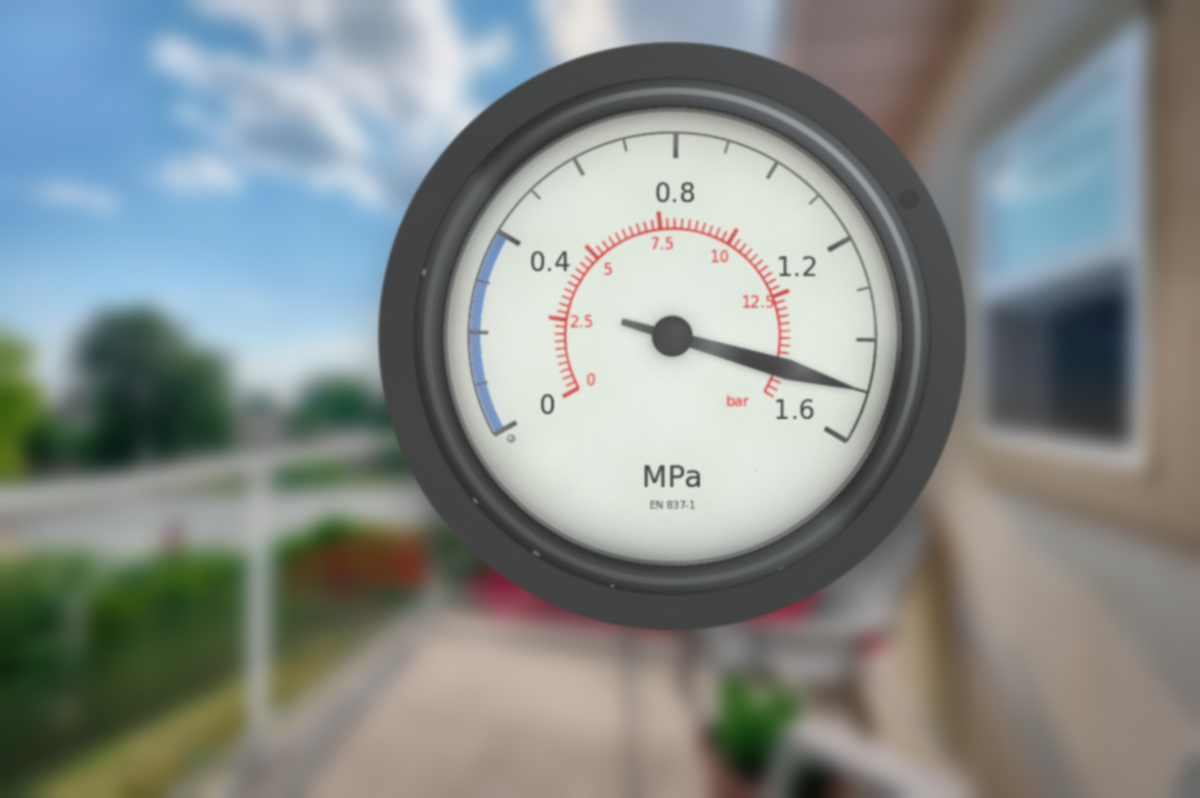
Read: 1.5,MPa
